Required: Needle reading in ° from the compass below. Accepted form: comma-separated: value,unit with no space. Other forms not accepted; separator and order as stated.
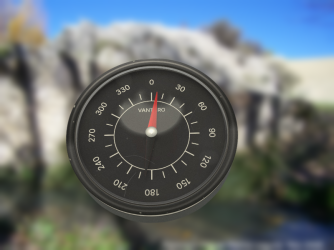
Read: 7.5,°
